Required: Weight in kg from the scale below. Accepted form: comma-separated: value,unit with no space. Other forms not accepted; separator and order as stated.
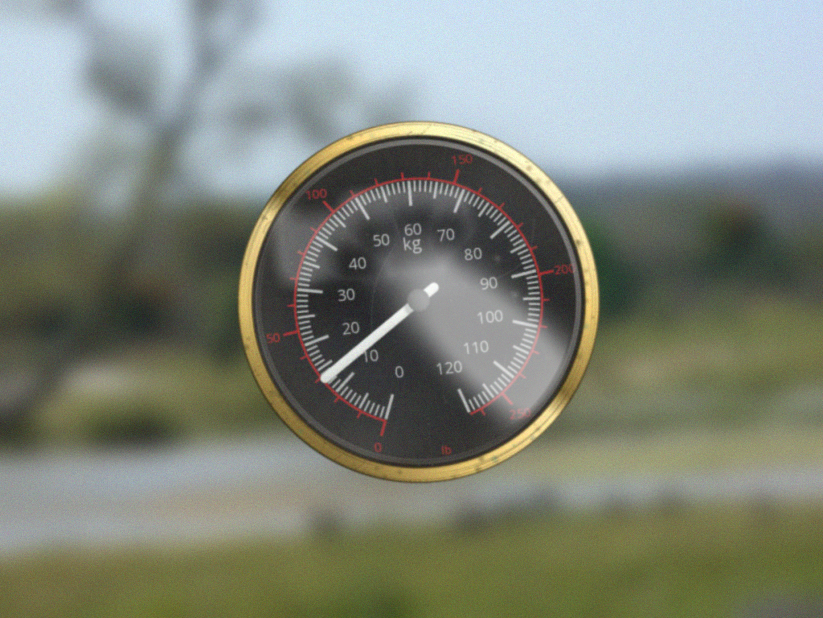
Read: 13,kg
